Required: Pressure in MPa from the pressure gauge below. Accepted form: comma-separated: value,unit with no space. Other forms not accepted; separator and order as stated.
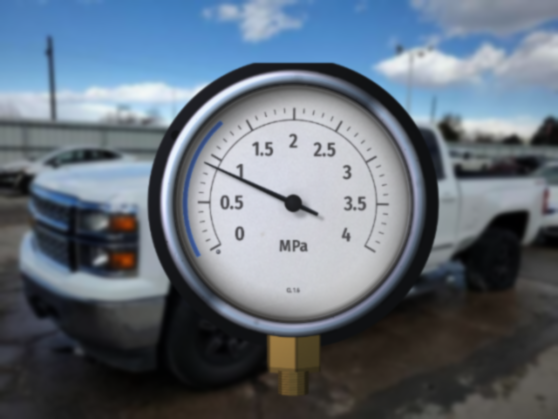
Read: 0.9,MPa
